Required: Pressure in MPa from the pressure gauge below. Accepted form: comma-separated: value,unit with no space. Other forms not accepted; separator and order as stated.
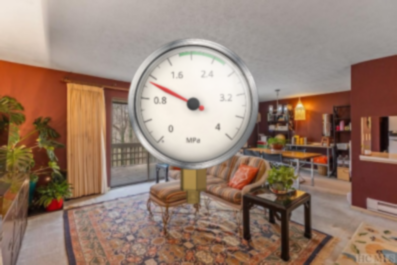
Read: 1.1,MPa
